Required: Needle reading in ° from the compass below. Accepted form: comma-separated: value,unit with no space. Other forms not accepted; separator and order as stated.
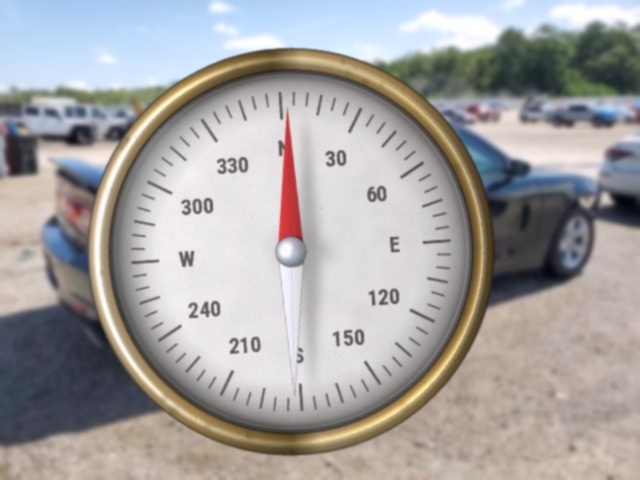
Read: 2.5,°
